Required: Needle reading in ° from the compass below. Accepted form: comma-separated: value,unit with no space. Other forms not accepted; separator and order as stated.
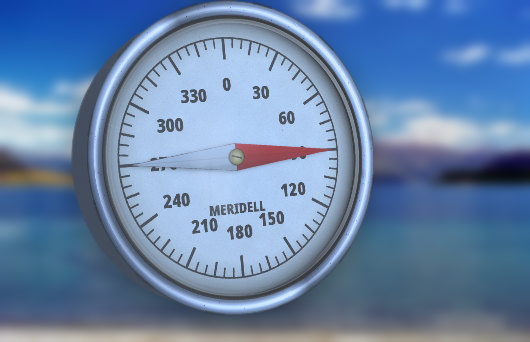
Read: 90,°
